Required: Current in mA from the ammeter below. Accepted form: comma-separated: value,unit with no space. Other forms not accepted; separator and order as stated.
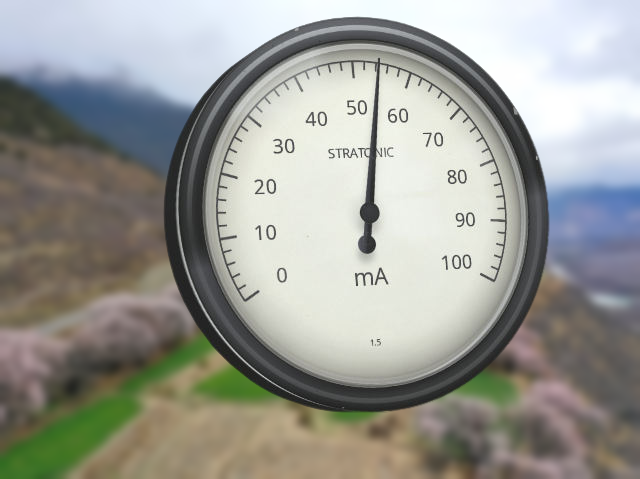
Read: 54,mA
